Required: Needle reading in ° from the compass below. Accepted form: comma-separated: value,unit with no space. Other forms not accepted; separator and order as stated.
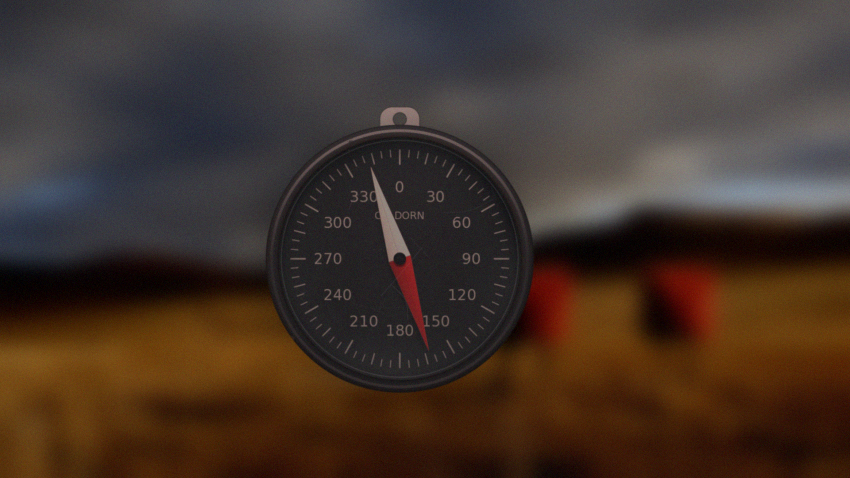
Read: 162.5,°
